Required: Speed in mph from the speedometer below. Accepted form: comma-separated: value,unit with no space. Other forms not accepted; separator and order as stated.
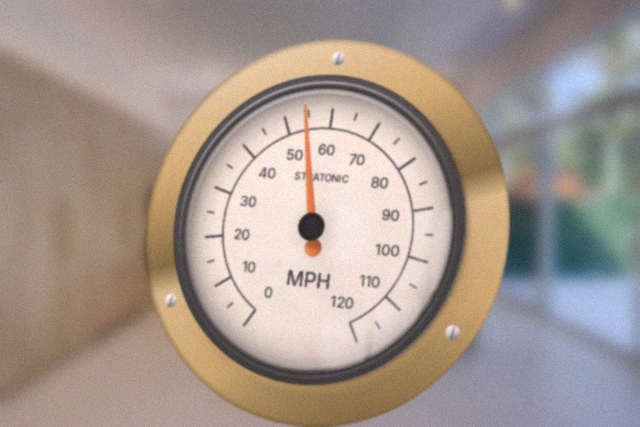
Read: 55,mph
